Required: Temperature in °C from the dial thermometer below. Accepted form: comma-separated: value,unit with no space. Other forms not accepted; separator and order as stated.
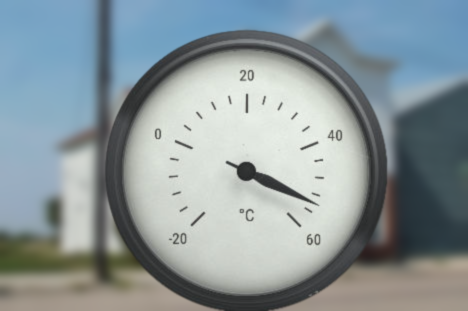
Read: 54,°C
